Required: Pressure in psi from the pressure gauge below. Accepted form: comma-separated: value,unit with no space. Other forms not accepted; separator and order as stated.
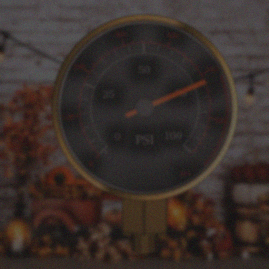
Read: 75,psi
